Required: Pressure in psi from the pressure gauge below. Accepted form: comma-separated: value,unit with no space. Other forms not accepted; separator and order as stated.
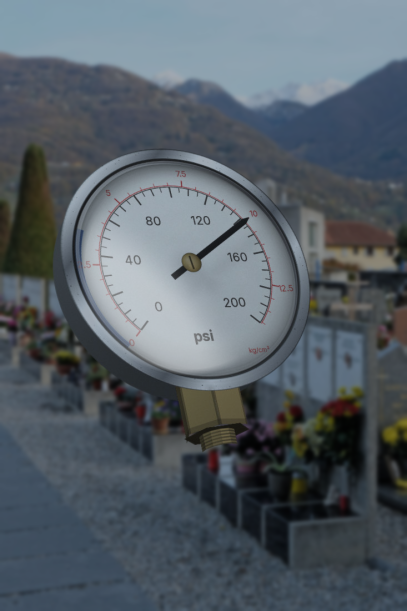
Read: 142.5,psi
